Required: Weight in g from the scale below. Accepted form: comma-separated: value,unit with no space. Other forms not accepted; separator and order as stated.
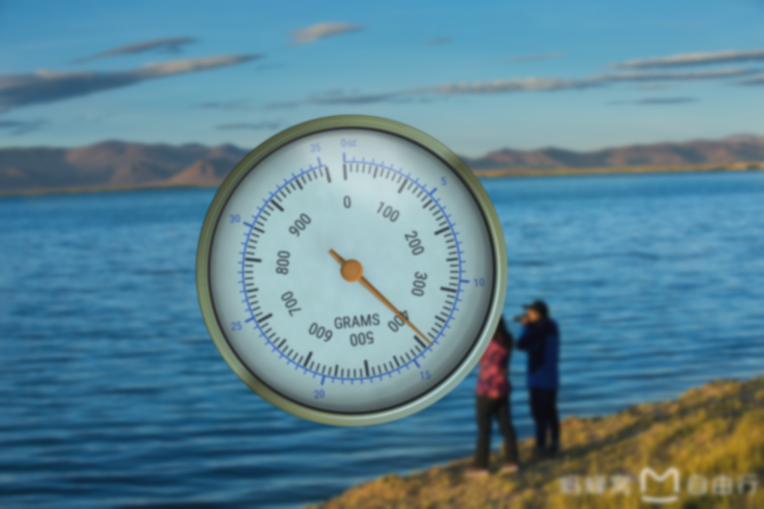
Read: 390,g
